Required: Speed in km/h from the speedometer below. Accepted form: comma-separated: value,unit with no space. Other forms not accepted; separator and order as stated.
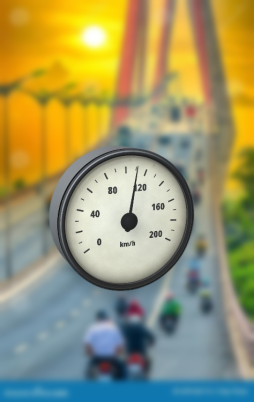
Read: 110,km/h
